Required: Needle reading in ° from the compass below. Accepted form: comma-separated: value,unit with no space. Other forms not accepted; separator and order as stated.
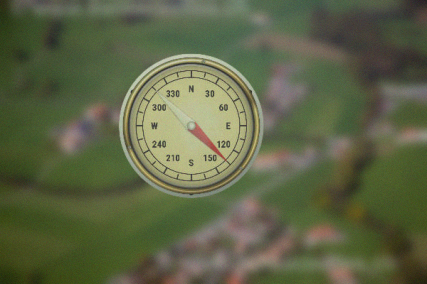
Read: 135,°
